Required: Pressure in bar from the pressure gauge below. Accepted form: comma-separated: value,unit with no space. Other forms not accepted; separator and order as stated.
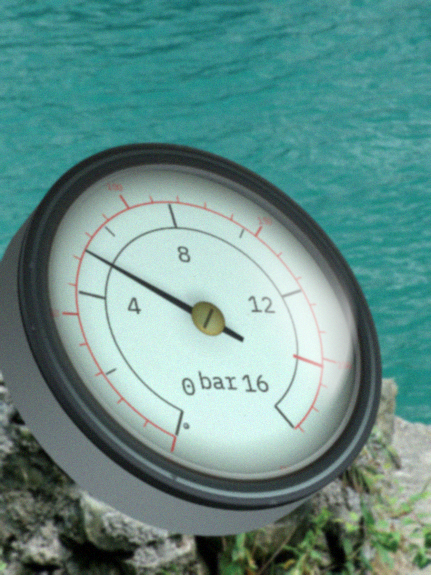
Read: 5,bar
